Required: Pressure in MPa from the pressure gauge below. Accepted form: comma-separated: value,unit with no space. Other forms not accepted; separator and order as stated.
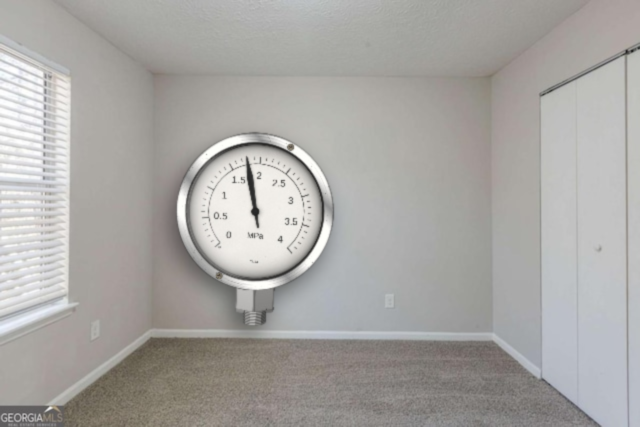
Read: 1.8,MPa
